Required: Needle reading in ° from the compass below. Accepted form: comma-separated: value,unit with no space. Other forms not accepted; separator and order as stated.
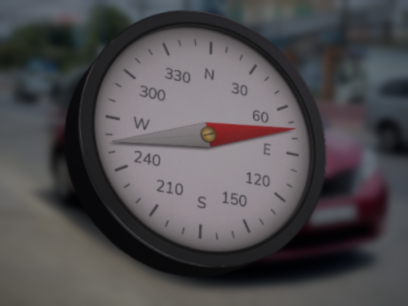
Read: 75,°
